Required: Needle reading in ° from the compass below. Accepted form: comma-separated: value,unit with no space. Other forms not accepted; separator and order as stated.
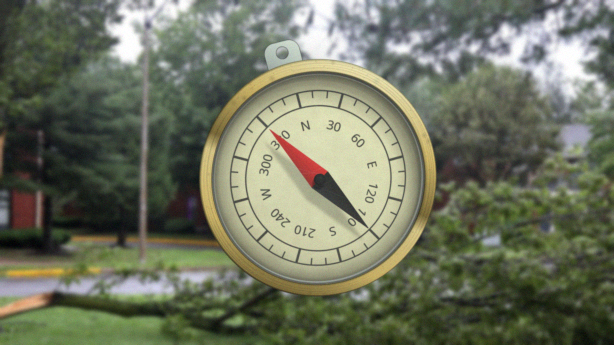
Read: 330,°
